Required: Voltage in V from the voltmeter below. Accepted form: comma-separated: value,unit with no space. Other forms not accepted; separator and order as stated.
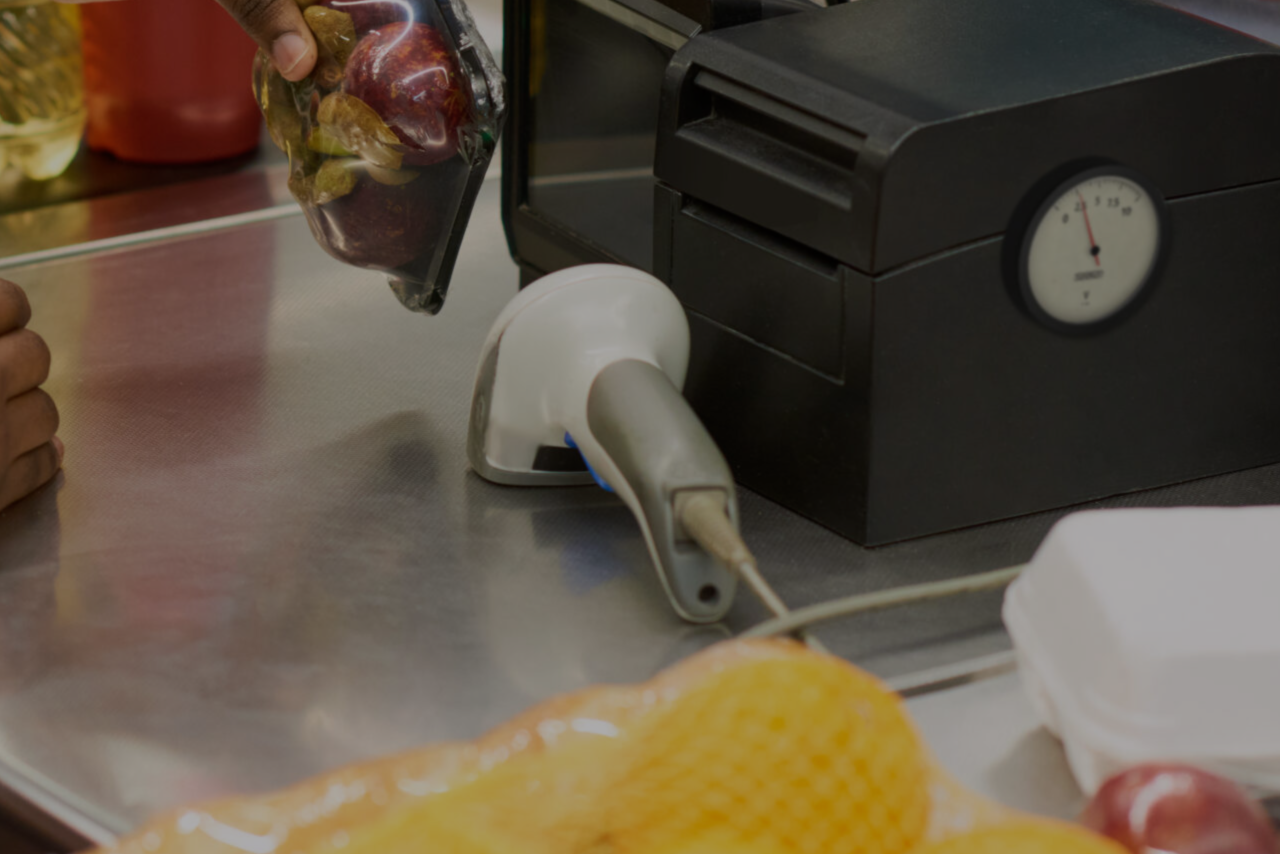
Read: 2.5,V
